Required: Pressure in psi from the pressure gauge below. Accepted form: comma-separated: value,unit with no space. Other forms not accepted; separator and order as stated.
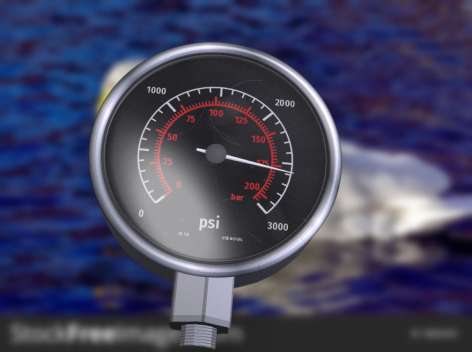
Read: 2600,psi
